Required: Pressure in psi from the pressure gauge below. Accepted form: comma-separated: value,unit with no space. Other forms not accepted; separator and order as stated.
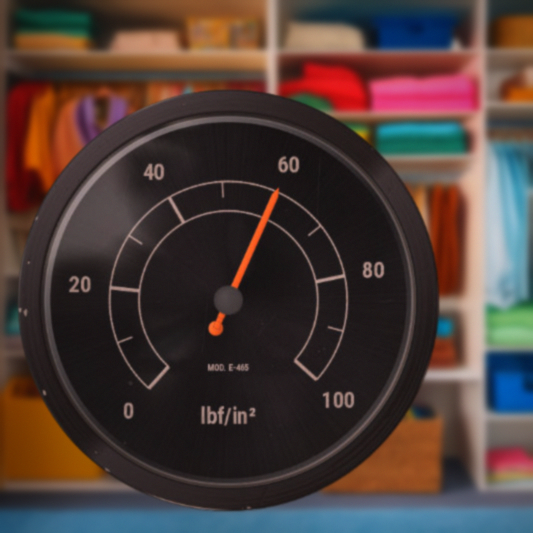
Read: 60,psi
